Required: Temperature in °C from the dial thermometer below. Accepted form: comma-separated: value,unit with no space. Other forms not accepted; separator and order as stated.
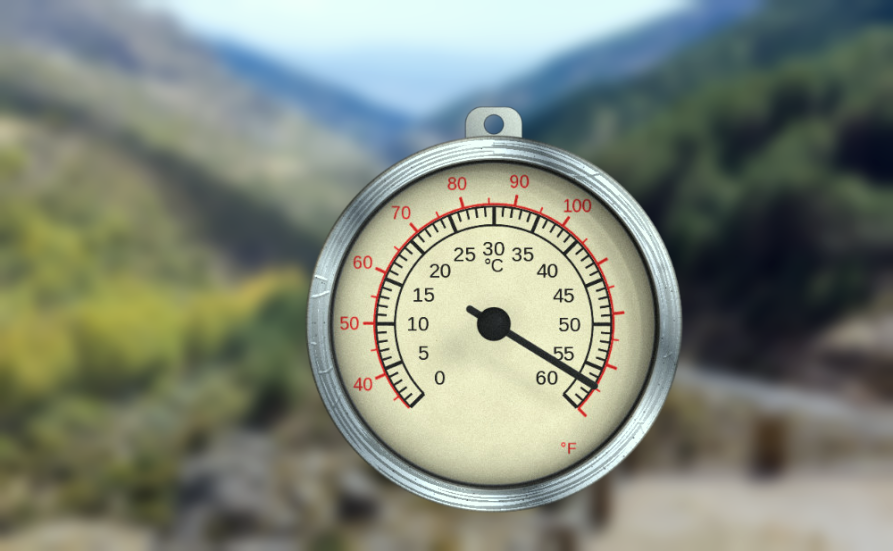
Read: 57,°C
